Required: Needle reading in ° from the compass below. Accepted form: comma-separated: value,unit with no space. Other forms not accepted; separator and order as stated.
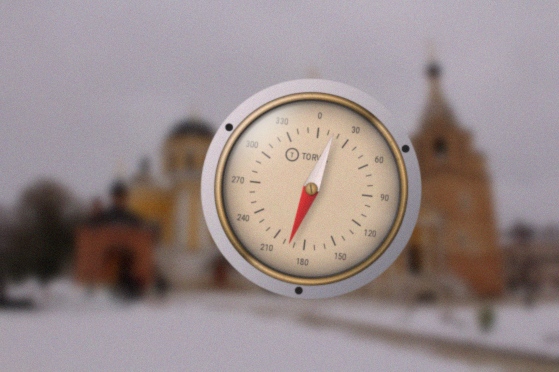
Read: 195,°
